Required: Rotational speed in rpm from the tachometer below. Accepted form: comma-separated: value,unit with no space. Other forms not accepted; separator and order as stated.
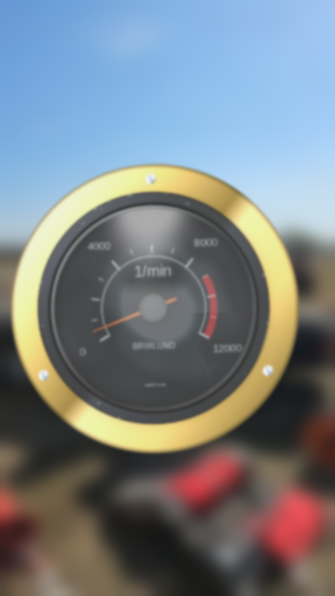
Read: 500,rpm
